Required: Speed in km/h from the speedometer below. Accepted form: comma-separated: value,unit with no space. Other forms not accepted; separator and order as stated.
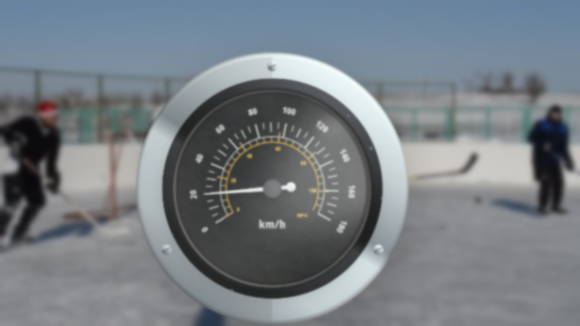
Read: 20,km/h
